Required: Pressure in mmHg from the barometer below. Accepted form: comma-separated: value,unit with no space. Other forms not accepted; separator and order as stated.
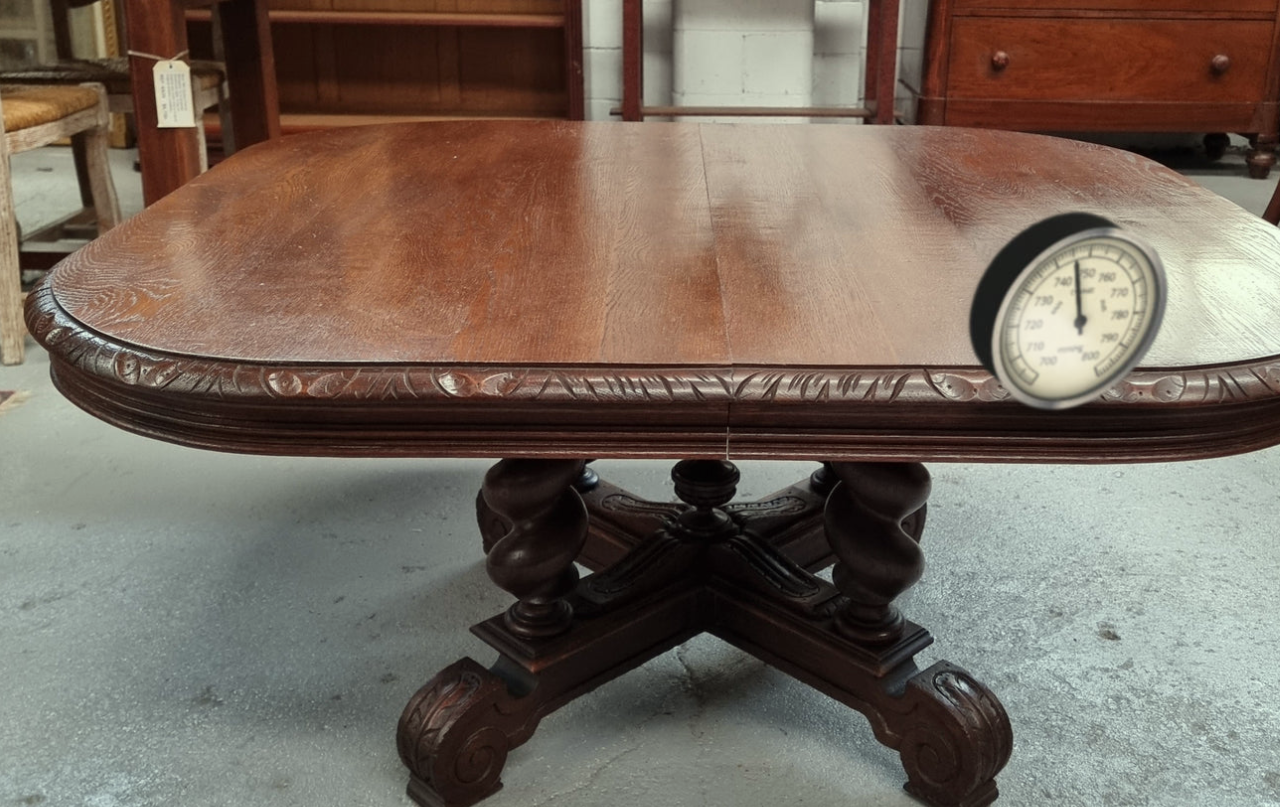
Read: 745,mmHg
